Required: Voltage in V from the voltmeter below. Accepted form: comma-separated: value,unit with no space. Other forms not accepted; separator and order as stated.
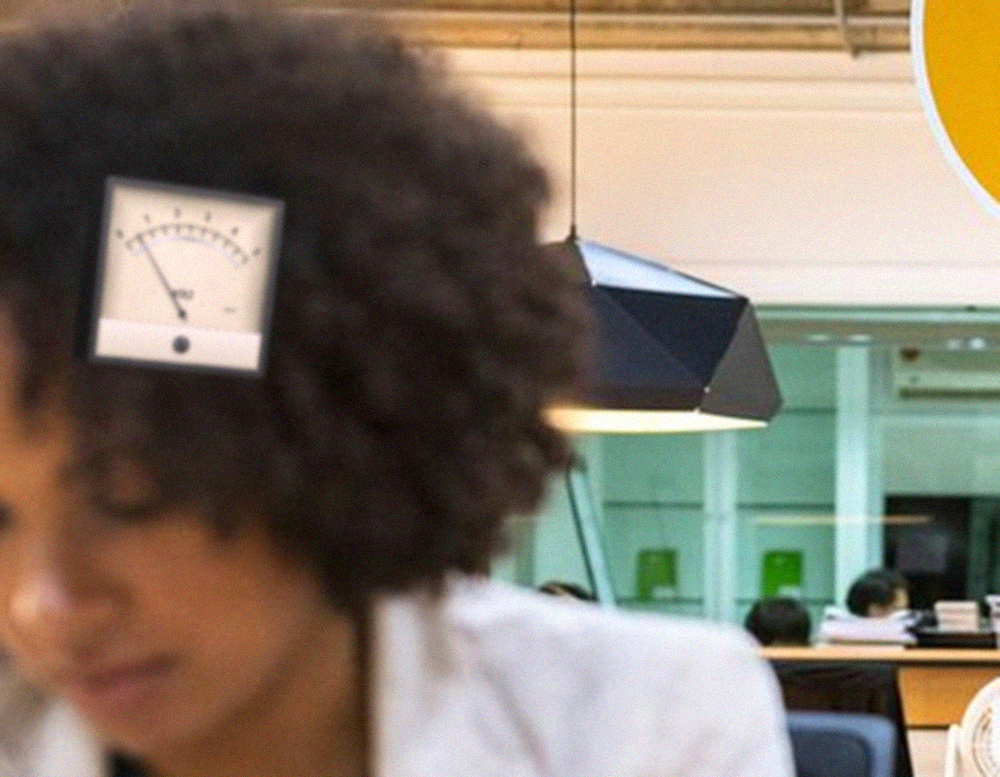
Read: 0.5,V
